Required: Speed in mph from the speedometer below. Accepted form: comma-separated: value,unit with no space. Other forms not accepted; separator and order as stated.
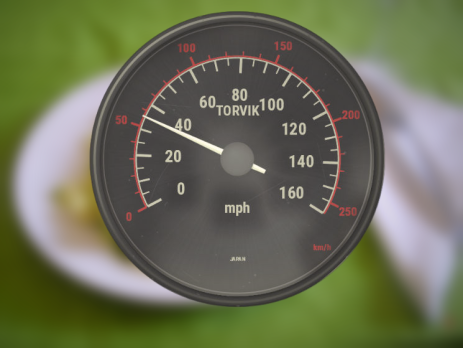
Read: 35,mph
